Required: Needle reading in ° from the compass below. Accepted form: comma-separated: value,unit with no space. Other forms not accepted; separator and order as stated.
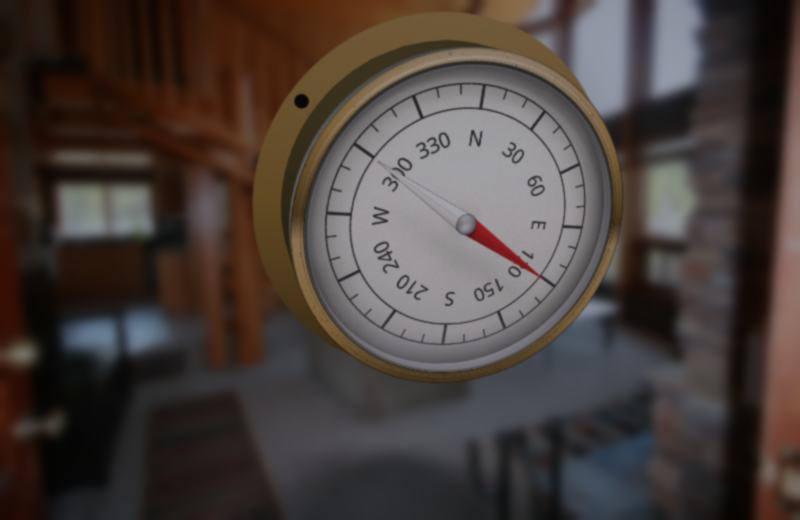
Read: 120,°
